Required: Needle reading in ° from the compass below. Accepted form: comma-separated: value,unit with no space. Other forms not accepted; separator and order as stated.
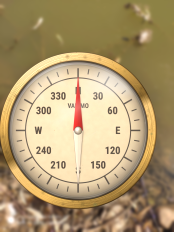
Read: 0,°
